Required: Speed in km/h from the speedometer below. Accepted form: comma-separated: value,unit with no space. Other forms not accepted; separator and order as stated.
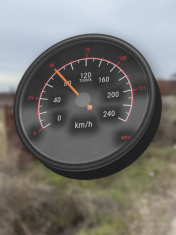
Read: 80,km/h
